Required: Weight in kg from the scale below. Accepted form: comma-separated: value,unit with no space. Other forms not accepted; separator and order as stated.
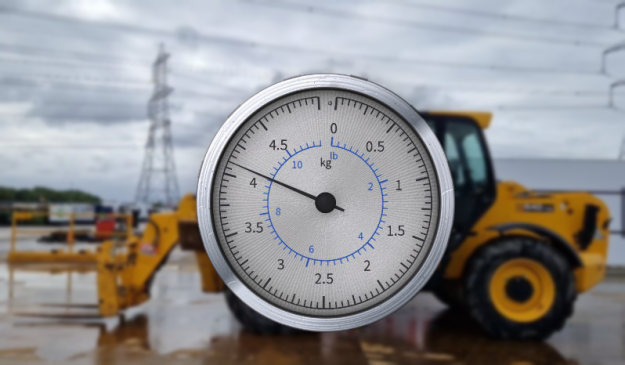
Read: 4.1,kg
